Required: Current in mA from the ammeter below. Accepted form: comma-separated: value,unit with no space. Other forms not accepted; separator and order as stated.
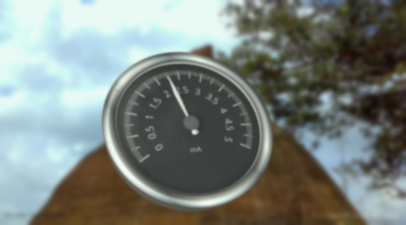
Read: 2.25,mA
